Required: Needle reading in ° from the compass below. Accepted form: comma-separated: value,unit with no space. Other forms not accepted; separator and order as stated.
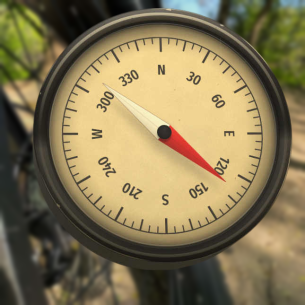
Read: 130,°
